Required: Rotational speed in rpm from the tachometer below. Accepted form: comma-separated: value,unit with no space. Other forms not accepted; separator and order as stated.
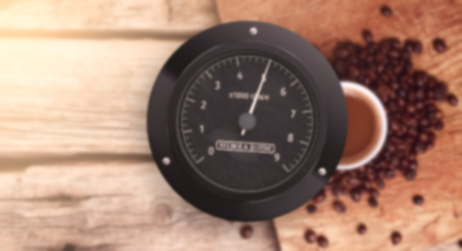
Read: 5000,rpm
